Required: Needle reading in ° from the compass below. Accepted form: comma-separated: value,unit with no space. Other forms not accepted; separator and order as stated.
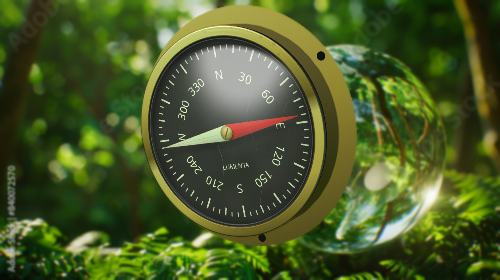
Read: 85,°
